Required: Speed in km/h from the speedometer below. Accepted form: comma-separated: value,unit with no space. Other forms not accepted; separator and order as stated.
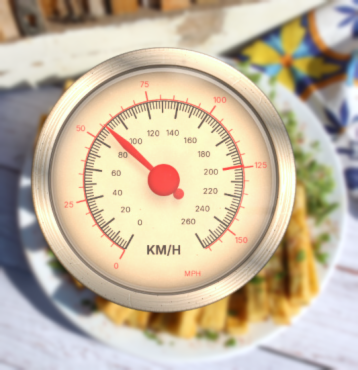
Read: 90,km/h
